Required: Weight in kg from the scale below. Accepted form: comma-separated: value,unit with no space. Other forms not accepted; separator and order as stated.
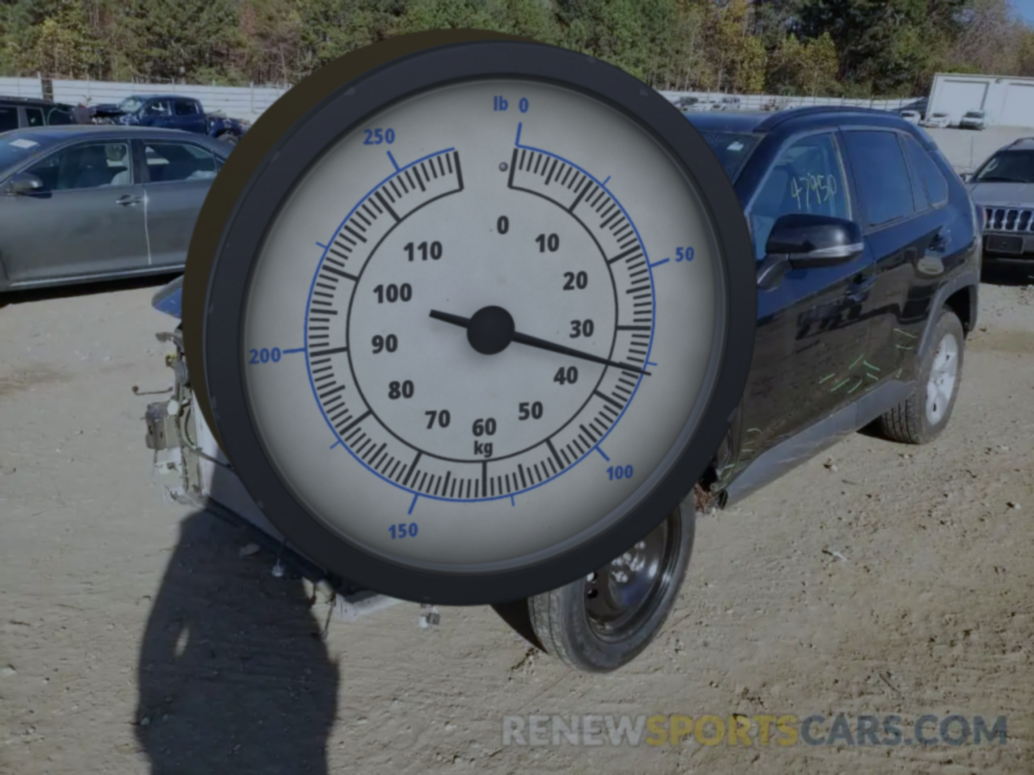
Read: 35,kg
